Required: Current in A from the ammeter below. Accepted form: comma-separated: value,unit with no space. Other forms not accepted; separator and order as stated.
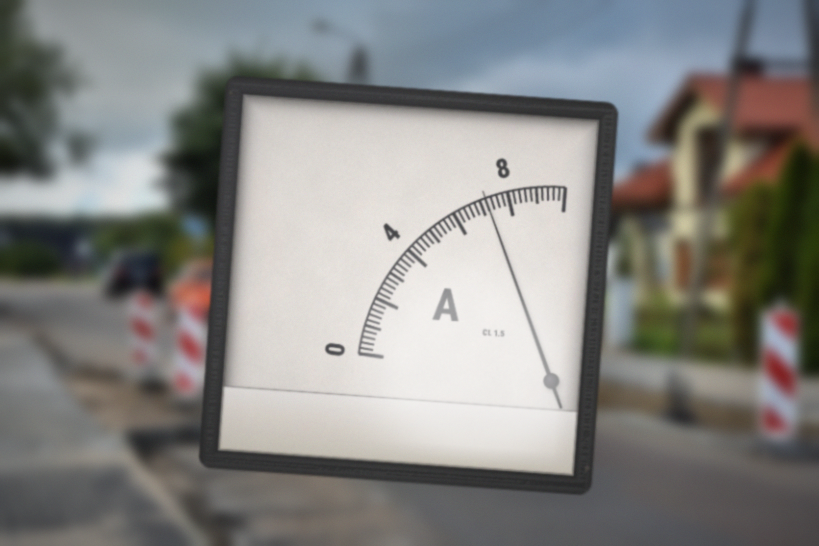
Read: 7.2,A
